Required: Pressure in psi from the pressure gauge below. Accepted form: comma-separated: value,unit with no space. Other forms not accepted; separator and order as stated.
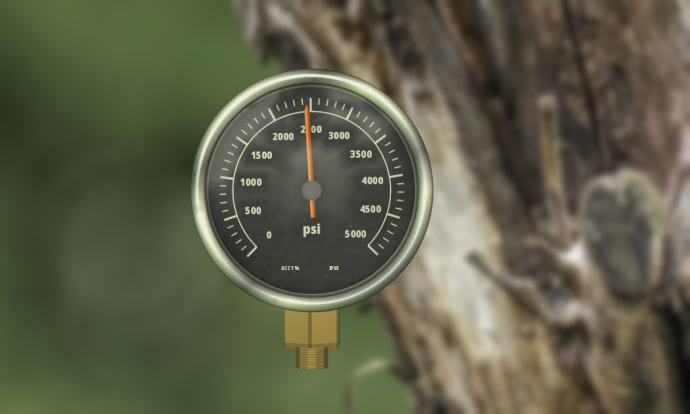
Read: 2450,psi
